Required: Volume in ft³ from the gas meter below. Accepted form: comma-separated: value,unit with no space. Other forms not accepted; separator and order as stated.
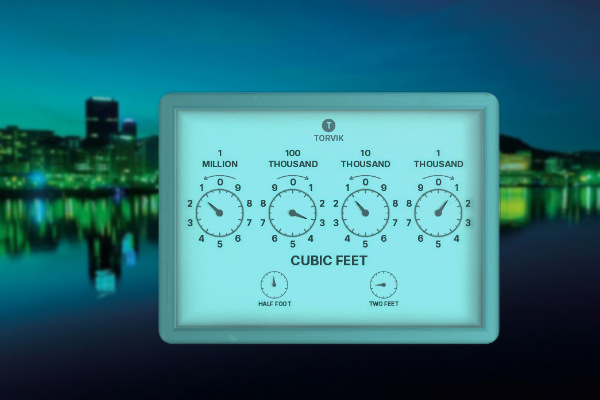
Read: 131100,ft³
